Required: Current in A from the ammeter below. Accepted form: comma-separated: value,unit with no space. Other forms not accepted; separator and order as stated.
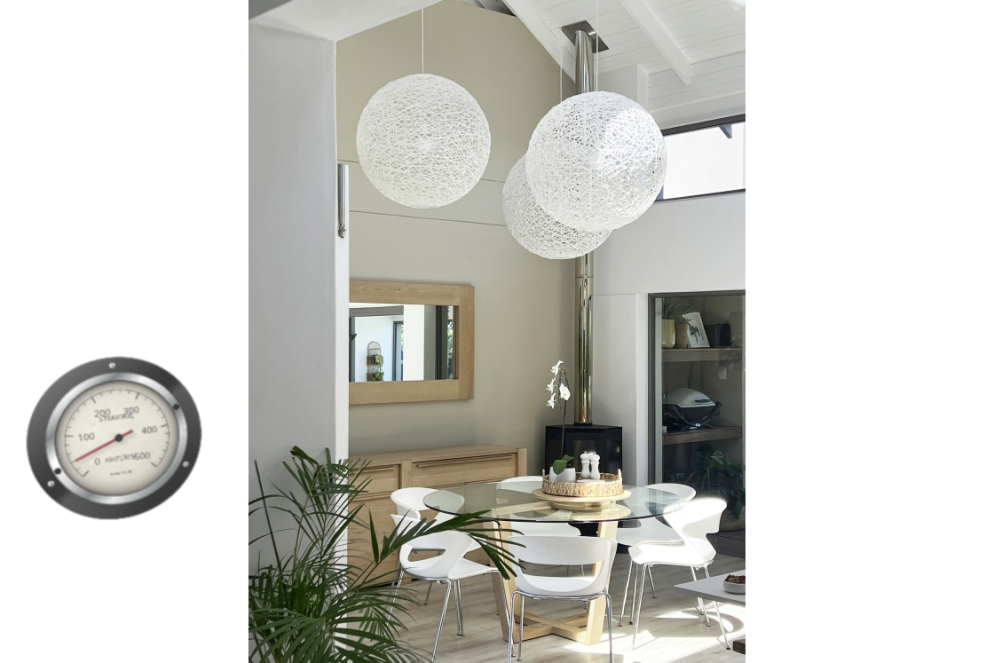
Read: 40,A
